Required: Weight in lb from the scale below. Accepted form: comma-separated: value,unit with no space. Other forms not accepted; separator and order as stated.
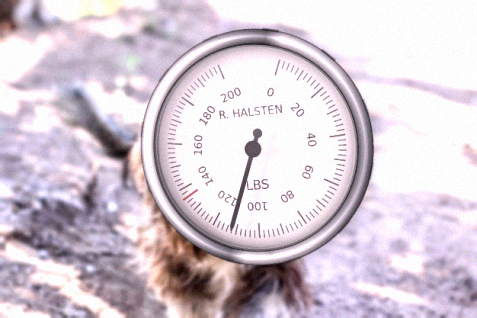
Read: 112,lb
